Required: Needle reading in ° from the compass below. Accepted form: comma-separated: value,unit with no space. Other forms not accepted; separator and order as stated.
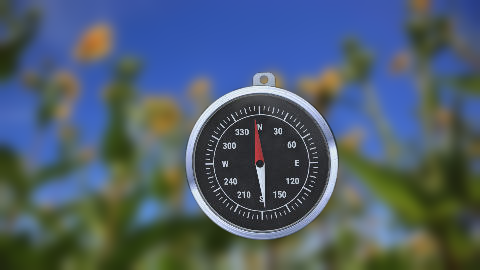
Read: 355,°
